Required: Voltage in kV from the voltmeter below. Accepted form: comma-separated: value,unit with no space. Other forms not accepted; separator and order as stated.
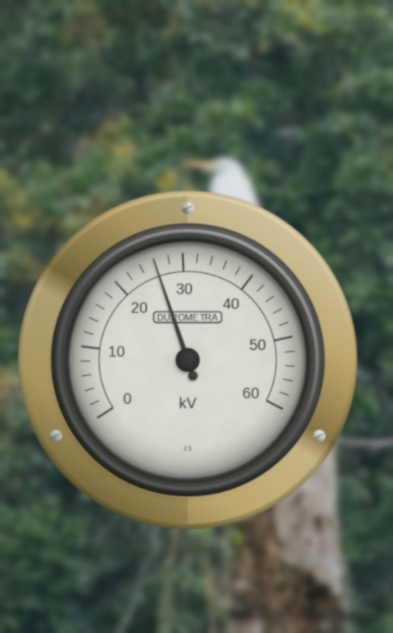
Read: 26,kV
